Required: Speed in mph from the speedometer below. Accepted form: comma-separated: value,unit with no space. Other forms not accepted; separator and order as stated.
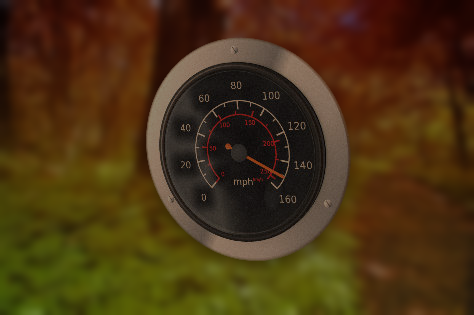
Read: 150,mph
